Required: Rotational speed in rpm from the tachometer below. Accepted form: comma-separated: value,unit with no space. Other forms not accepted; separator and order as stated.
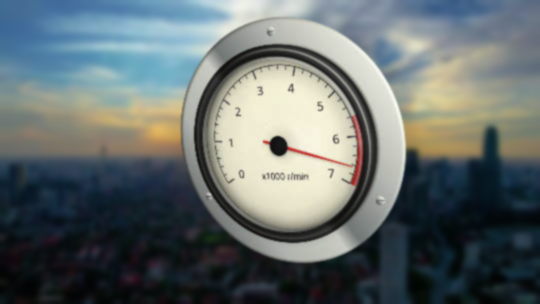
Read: 6600,rpm
